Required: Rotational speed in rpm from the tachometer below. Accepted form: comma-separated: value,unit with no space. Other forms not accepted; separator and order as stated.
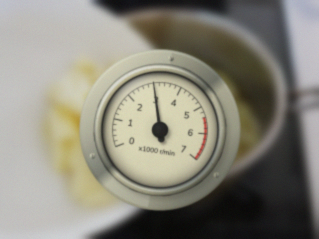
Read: 3000,rpm
